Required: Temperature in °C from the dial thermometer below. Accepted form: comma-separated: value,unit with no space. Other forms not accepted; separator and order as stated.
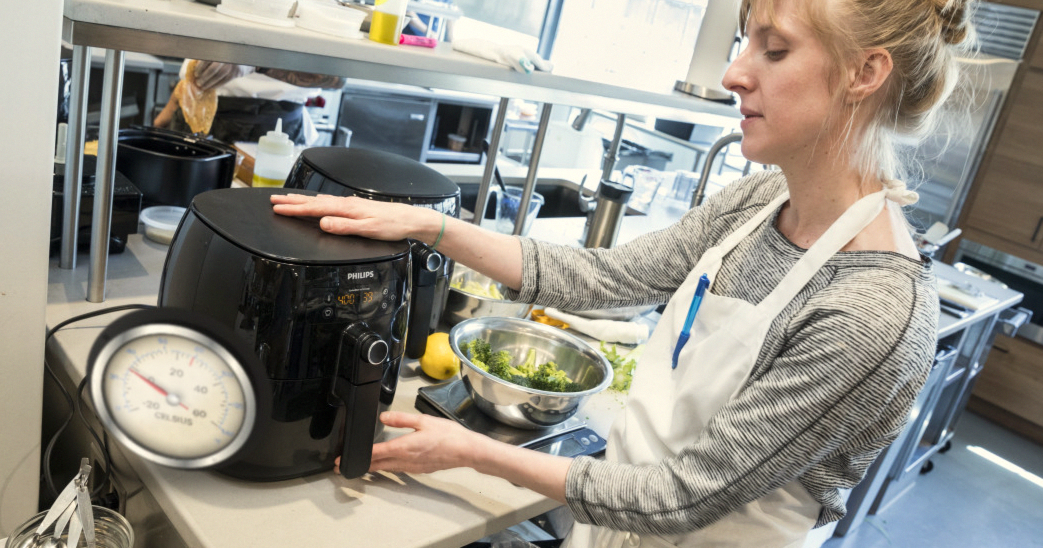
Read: 0,°C
